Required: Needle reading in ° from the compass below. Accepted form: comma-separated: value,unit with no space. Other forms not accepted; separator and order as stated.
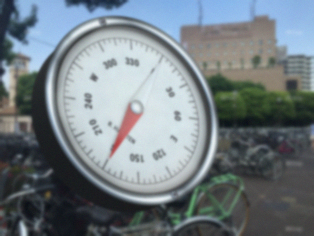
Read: 180,°
